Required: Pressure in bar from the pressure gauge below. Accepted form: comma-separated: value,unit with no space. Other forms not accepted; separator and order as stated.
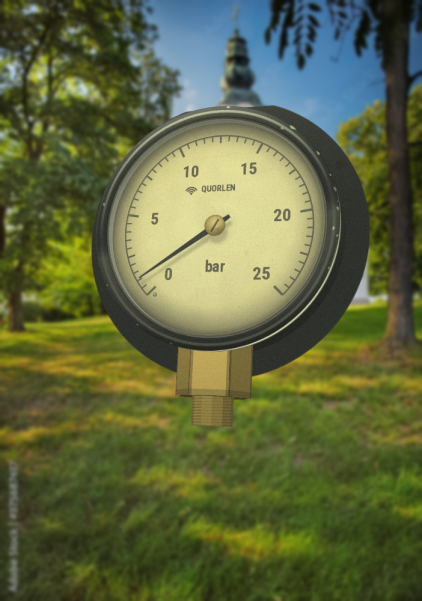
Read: 1,bar
